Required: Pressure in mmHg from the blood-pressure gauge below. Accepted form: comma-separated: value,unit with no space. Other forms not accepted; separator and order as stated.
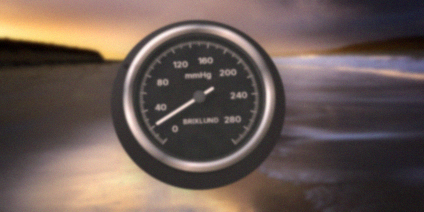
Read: 20,mmHg
